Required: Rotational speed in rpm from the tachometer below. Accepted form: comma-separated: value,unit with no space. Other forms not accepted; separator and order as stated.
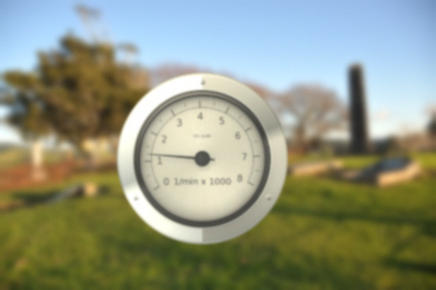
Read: 1250,rpm
